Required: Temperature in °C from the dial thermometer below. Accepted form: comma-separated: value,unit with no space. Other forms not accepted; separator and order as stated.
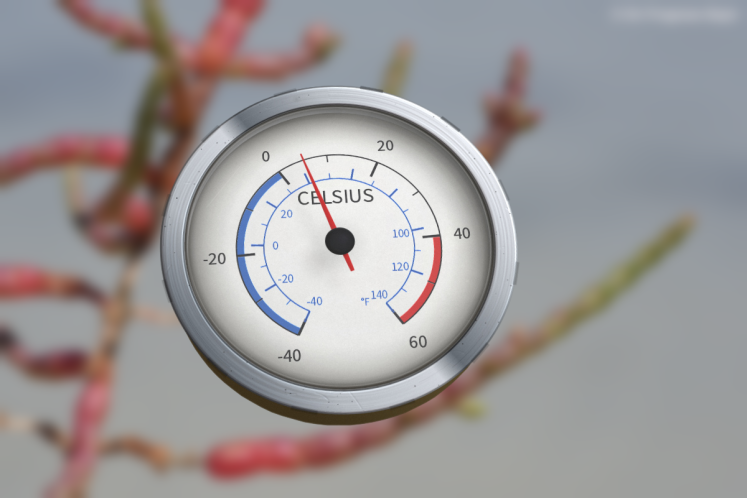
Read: 5,°C
